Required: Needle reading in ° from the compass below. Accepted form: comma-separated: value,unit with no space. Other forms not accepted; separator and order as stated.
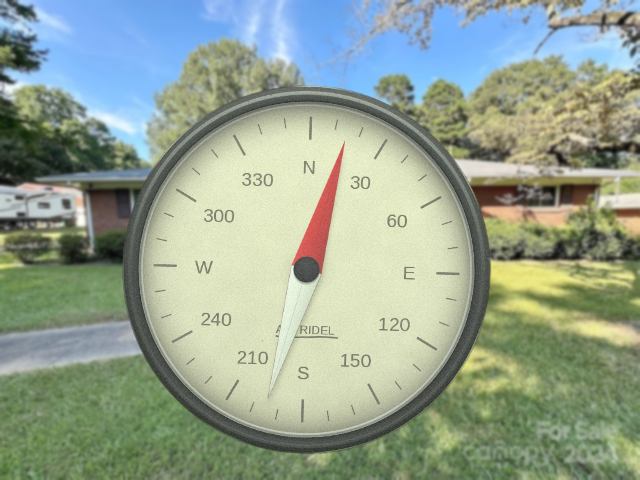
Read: 15,°
